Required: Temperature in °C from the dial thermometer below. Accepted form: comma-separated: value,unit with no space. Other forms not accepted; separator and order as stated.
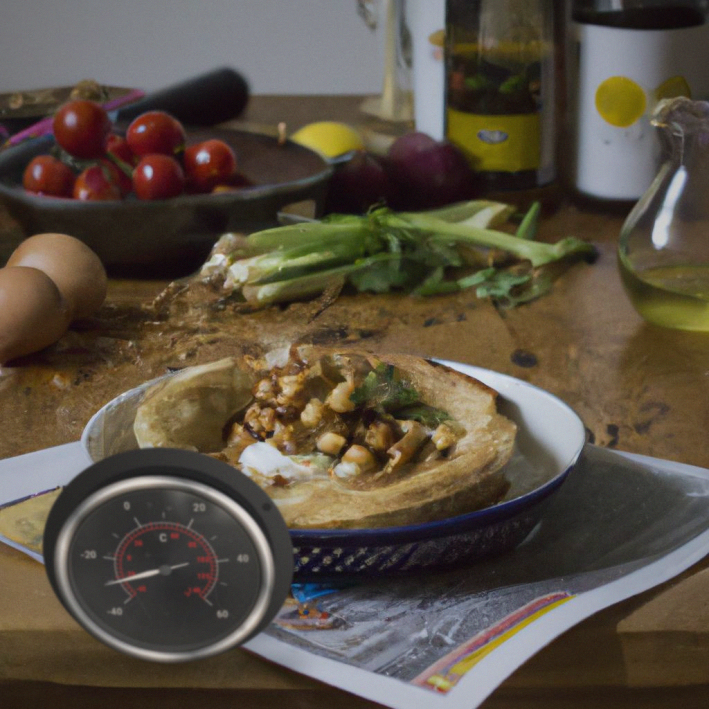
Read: -30,°C
